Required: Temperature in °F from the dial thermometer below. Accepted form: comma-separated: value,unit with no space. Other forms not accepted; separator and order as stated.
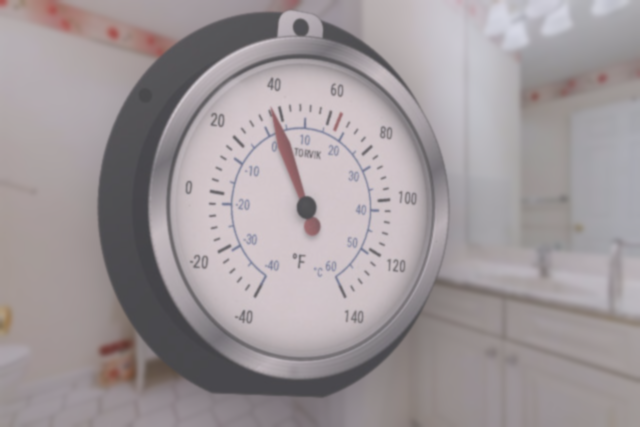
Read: 36,°F
